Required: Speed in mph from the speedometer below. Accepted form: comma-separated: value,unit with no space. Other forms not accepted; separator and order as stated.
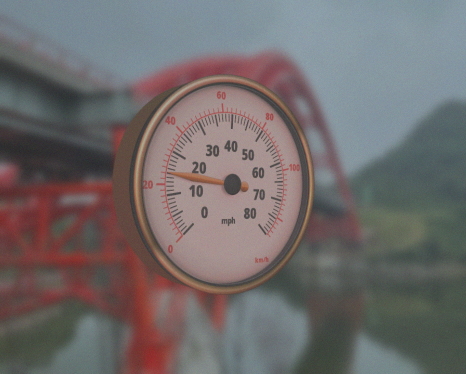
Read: 15,mph
